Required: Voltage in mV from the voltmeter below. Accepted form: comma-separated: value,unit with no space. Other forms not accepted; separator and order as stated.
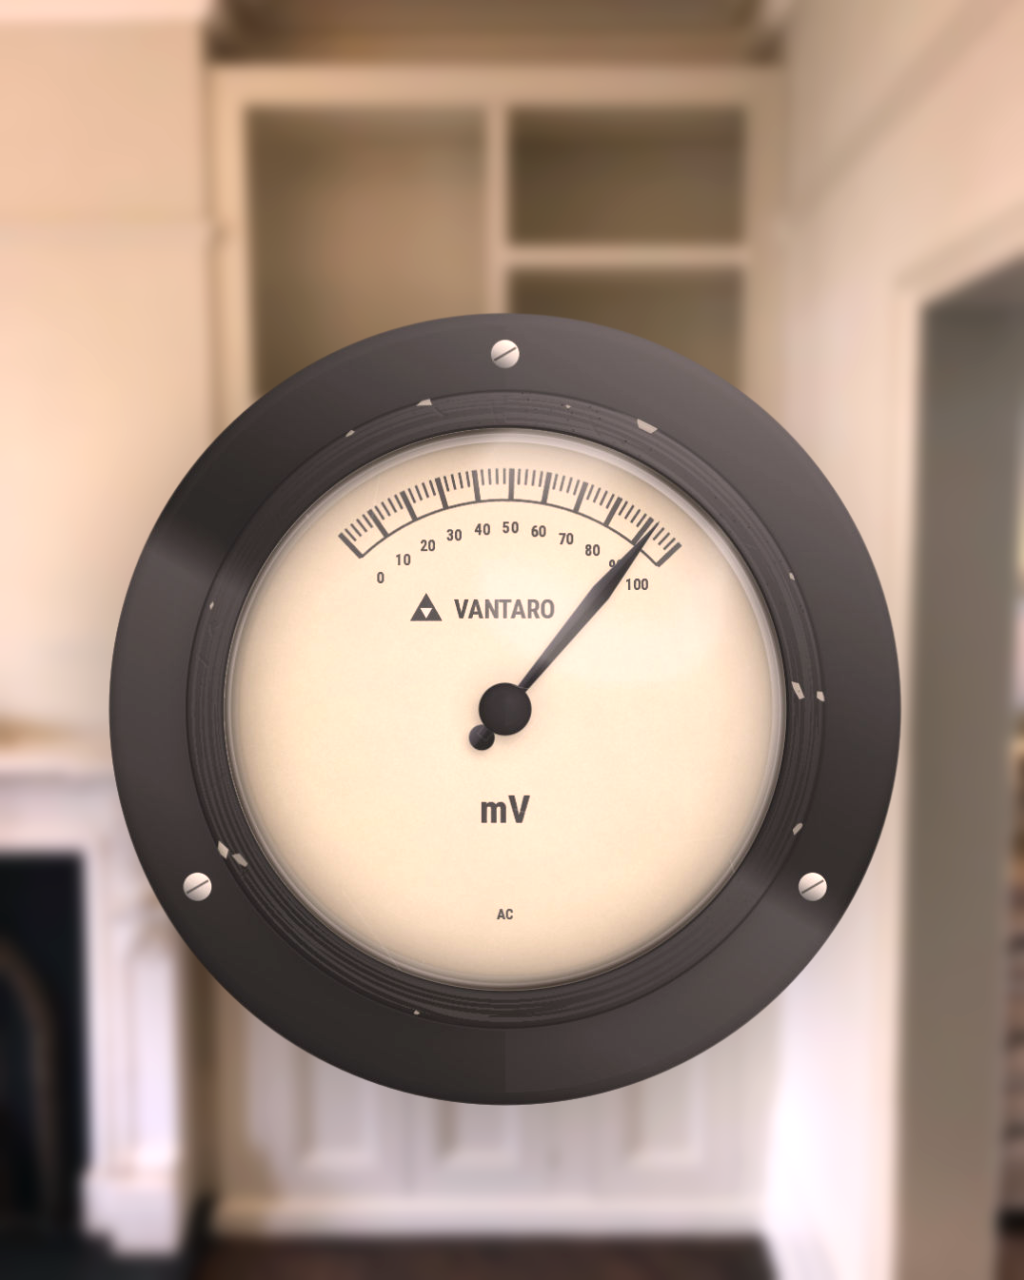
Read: 92,mV
